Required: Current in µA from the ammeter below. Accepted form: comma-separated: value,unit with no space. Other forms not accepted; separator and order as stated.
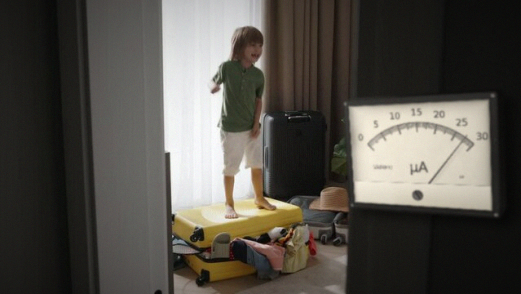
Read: 27.5,µA
